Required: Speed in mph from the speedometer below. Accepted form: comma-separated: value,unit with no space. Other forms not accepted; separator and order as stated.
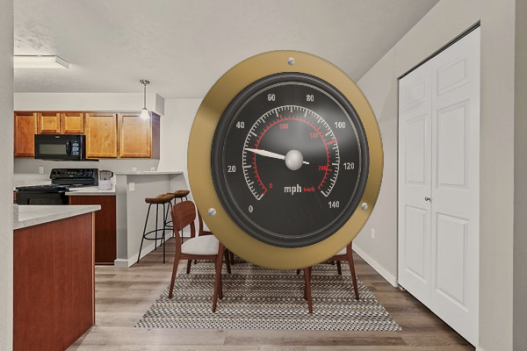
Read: 30,mph
